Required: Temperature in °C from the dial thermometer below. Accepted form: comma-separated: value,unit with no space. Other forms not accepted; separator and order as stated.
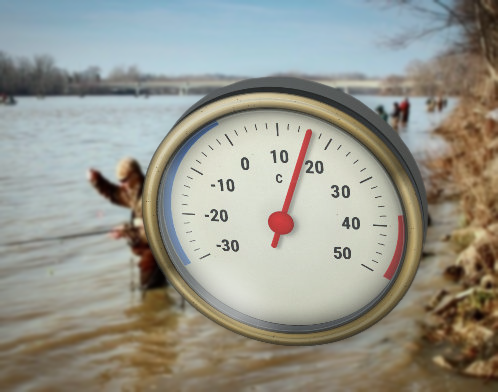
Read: 16,°C
